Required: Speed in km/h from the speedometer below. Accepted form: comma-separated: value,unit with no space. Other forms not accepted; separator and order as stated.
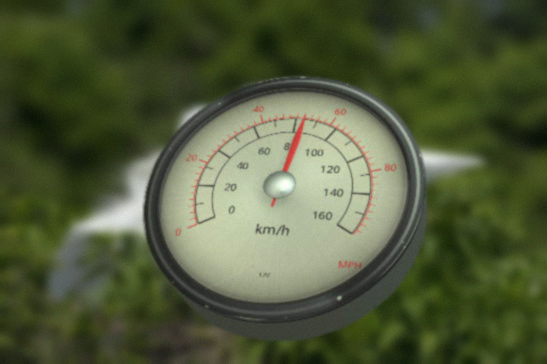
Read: 85,km/h
